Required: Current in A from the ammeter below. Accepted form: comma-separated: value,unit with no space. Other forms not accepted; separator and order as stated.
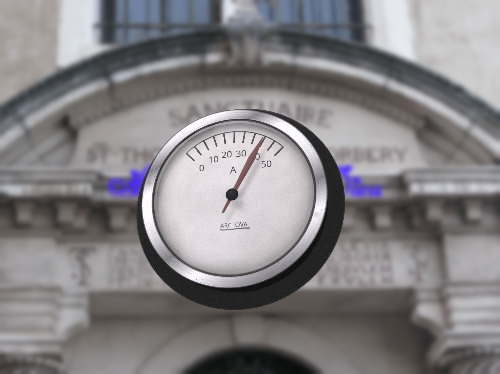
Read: 40,A
